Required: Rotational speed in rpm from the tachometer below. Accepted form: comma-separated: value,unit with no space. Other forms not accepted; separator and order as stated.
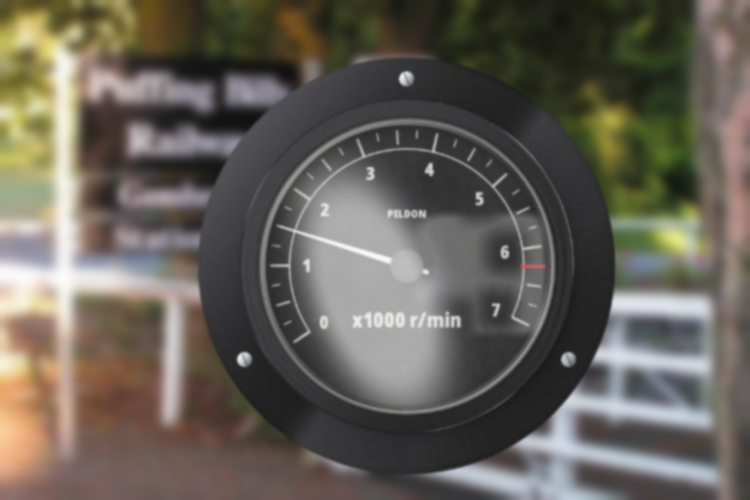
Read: 1500,rpm
